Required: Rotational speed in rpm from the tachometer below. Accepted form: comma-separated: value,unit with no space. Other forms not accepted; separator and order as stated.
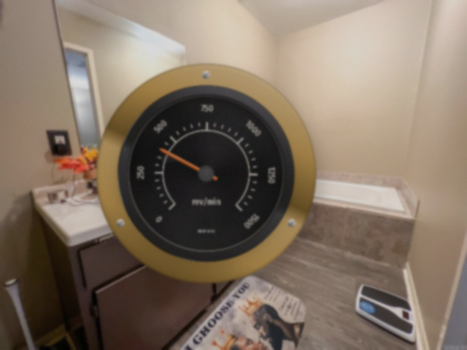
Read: 400,rpm
